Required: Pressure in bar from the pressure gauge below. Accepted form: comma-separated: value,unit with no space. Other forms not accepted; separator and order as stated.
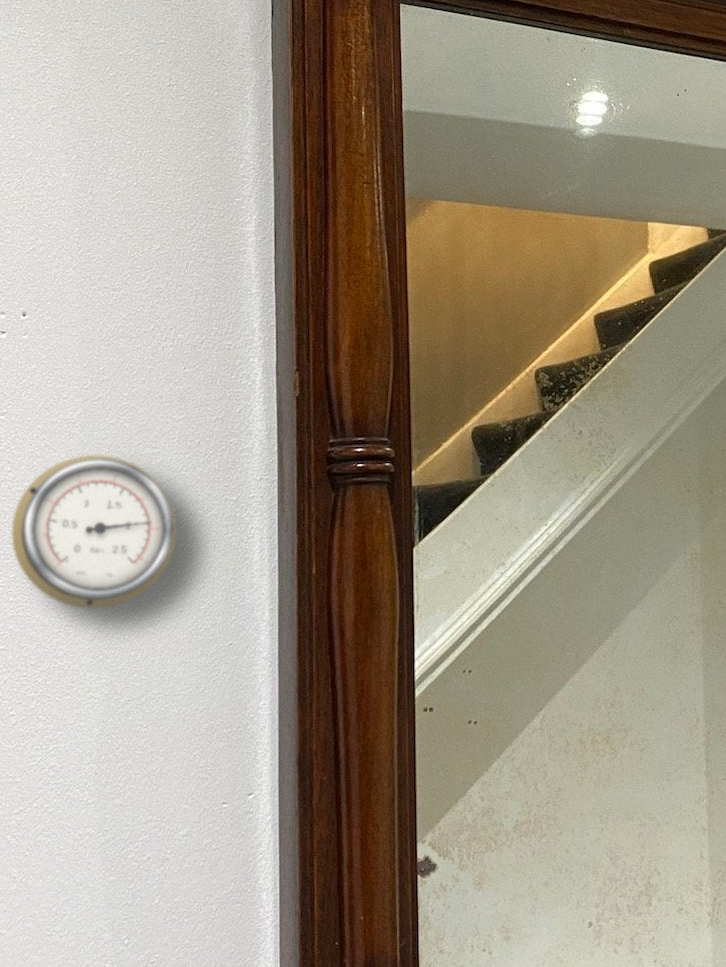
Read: 2,bar
